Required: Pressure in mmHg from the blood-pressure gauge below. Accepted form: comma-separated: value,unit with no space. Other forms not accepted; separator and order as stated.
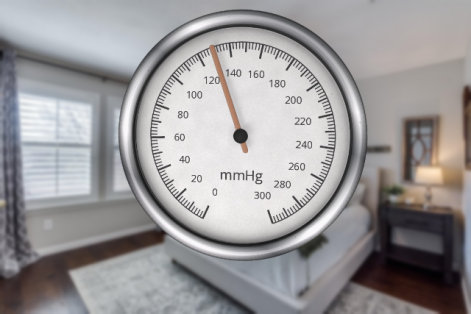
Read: 130,mmHg
